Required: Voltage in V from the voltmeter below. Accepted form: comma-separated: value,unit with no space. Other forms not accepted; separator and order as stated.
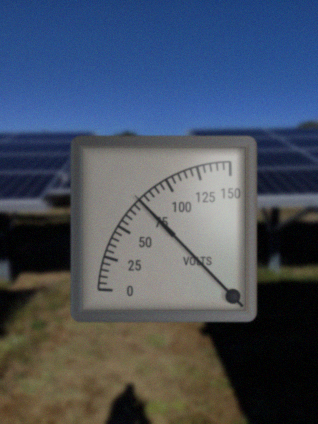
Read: 75,V
